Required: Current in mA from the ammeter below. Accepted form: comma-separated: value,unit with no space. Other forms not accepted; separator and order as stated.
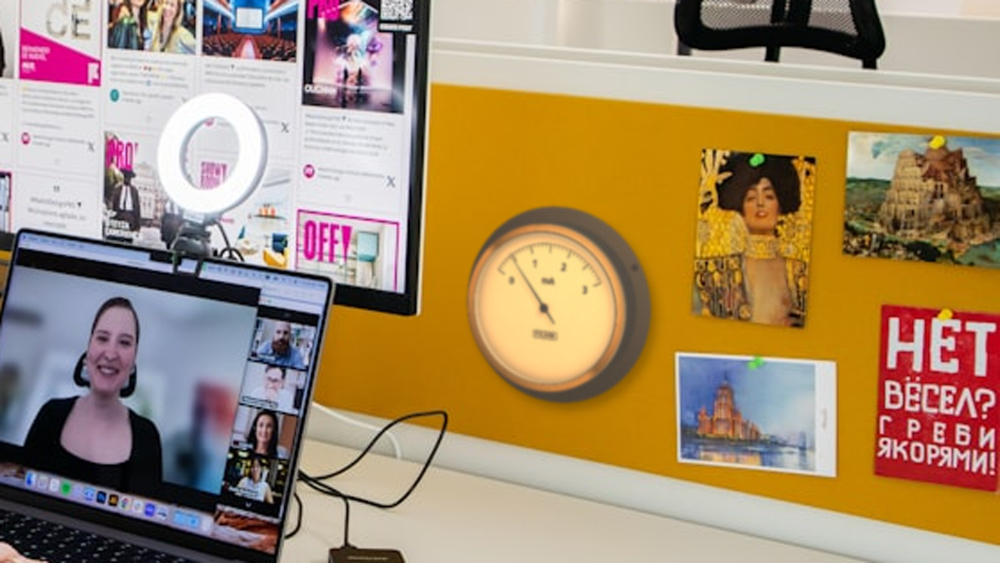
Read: 0.5,mA
